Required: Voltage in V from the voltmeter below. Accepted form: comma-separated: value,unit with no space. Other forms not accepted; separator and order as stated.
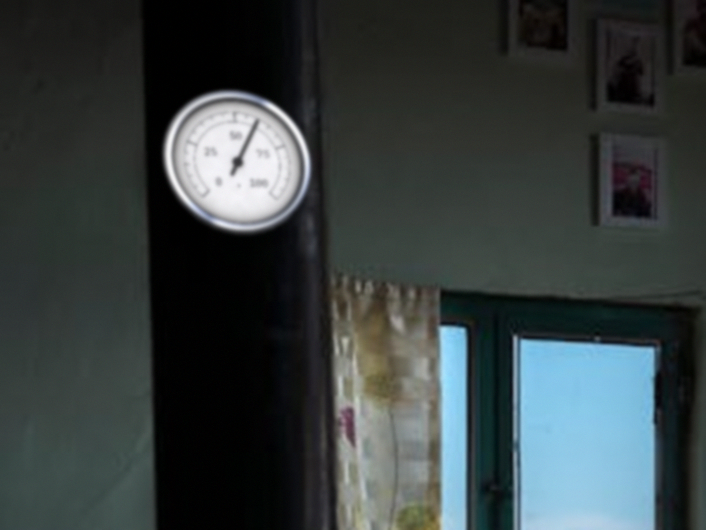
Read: 60,V
